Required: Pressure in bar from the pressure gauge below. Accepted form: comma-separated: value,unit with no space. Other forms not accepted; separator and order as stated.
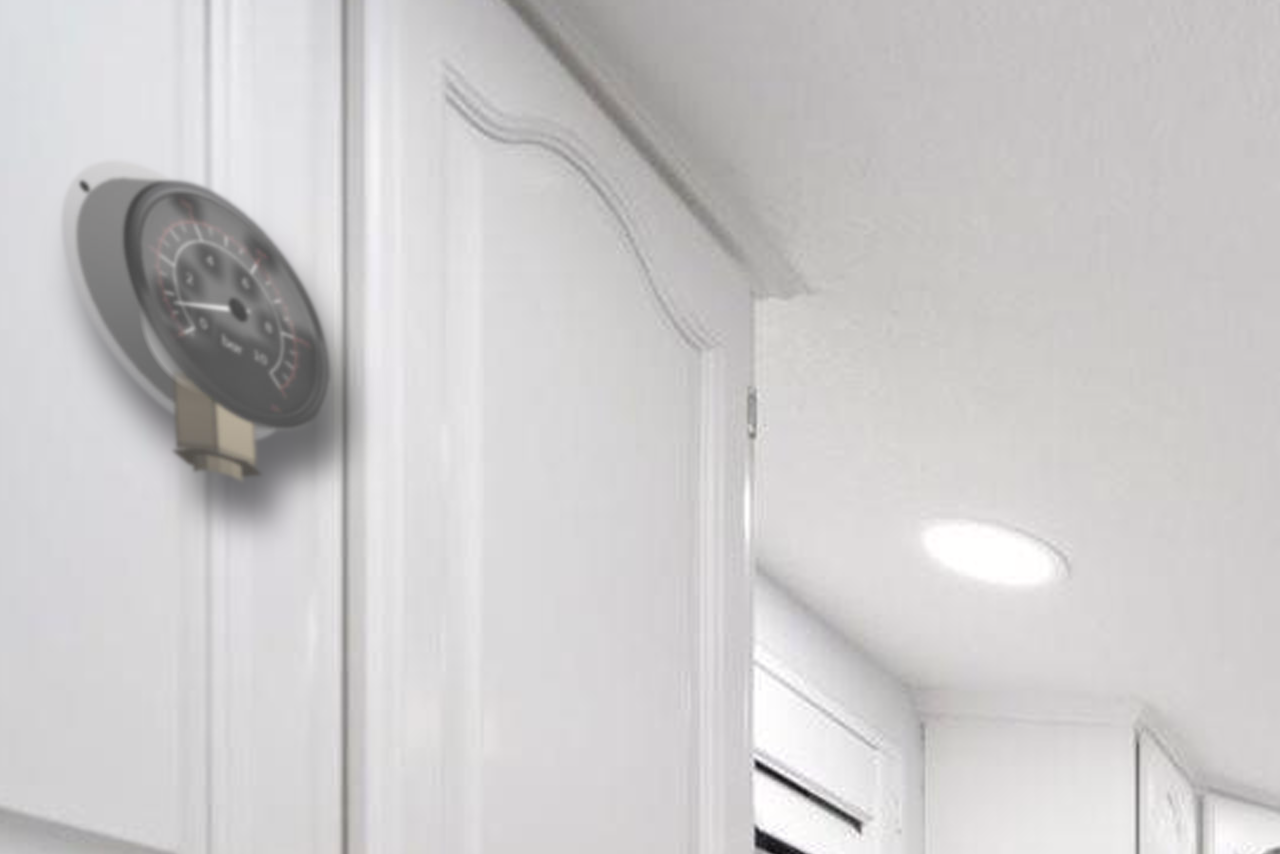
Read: 0.75,bar
